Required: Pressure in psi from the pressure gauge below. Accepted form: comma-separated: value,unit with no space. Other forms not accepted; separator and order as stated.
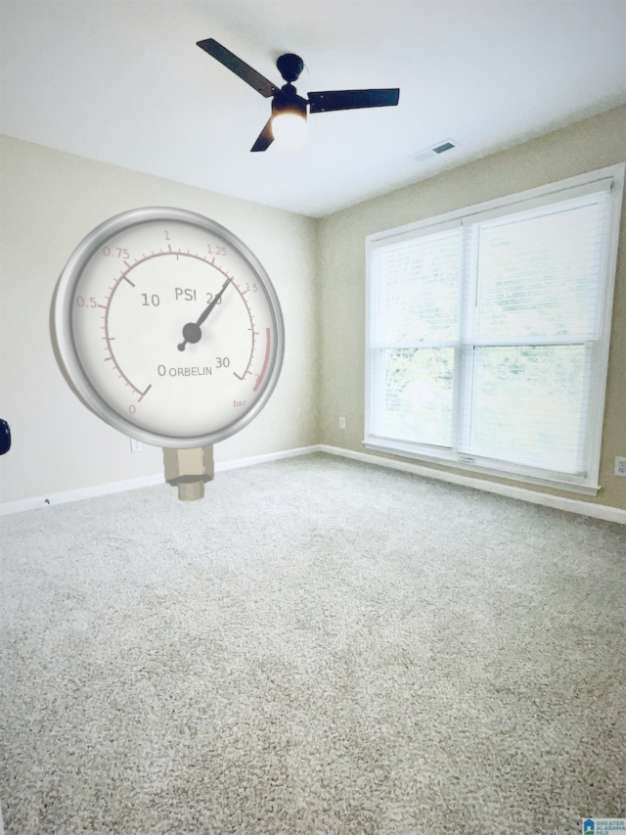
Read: 20,psi
